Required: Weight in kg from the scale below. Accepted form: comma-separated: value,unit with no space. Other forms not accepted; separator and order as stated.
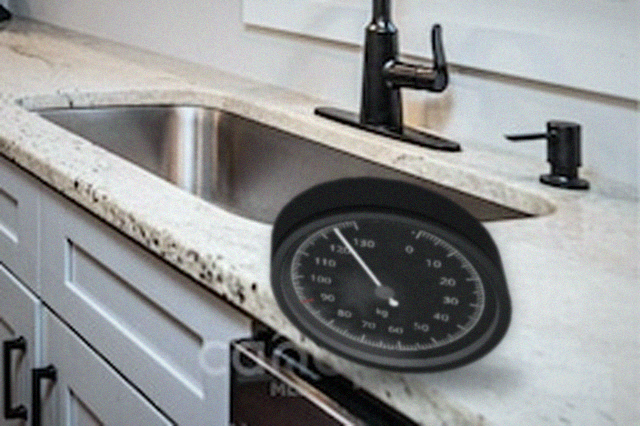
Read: 125,kg
